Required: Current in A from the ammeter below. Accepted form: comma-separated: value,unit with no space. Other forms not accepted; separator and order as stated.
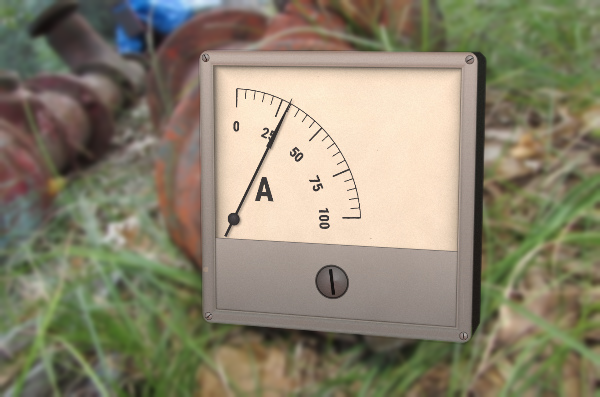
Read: 30,A
